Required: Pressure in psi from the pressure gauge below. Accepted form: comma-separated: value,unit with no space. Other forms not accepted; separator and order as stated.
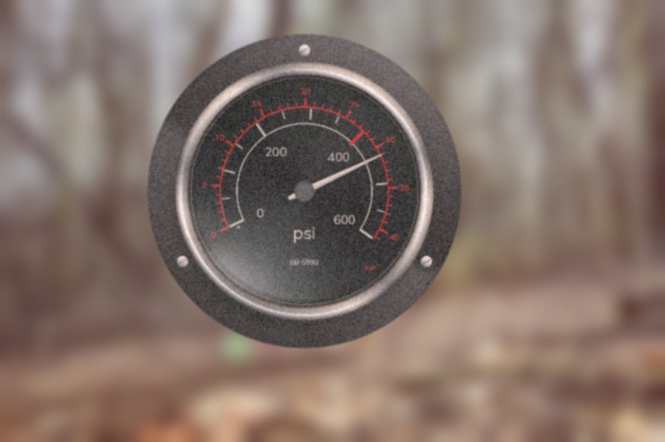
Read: 450,psi
